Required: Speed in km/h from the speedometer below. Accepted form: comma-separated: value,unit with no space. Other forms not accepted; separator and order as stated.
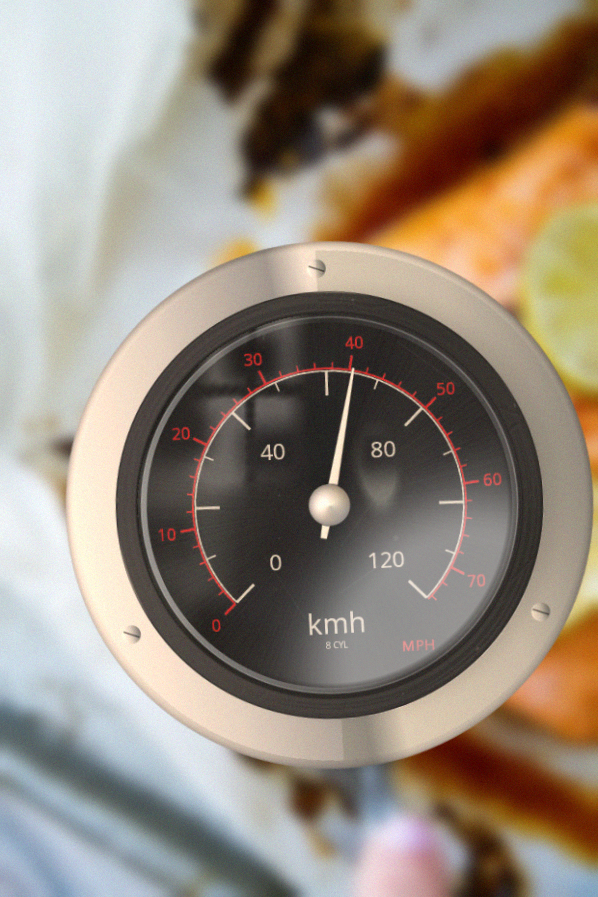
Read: 65,km/h
